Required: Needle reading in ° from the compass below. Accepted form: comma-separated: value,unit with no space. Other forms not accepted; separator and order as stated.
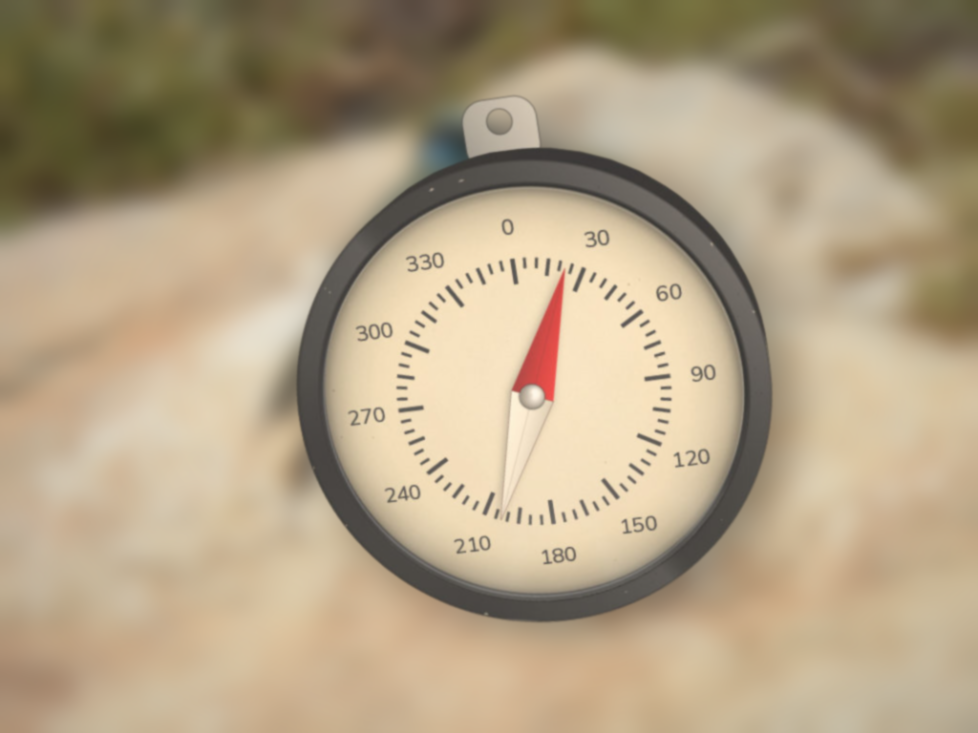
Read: 22.5,°
